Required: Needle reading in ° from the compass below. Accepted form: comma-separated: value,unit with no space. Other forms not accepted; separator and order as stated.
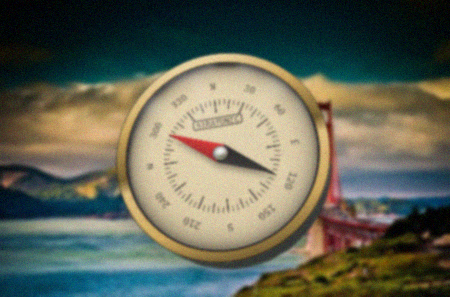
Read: 300,°
